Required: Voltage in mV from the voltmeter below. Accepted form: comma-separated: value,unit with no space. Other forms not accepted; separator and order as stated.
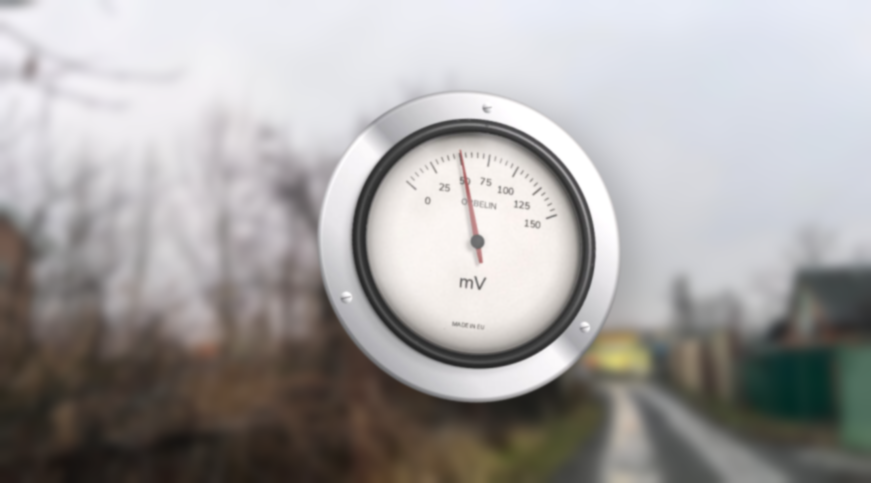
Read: 50,mV
